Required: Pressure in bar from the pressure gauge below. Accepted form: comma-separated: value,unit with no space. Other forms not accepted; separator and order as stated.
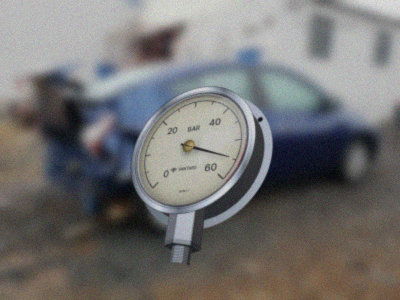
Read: 55,bar
